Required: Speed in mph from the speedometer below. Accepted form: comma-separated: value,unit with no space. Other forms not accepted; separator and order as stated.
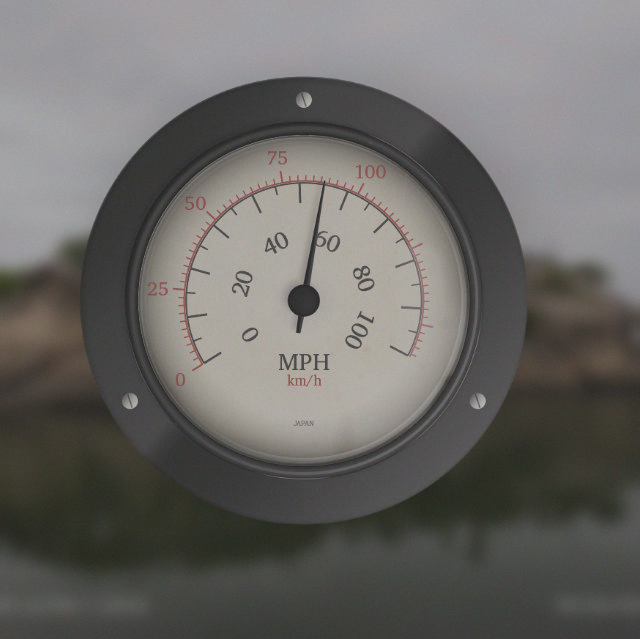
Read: 55,mph
